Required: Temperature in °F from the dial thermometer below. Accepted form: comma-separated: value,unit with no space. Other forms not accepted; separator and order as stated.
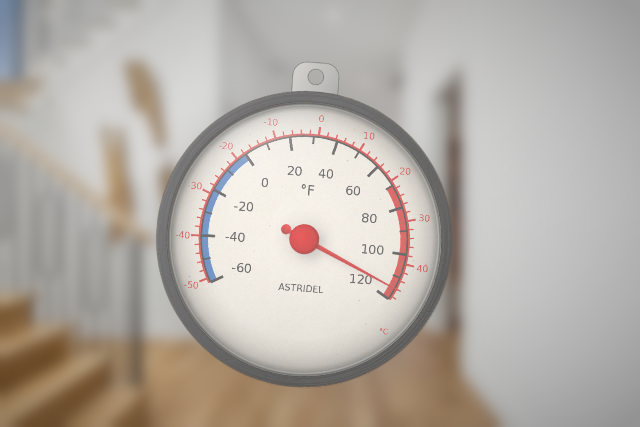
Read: 115,°F
